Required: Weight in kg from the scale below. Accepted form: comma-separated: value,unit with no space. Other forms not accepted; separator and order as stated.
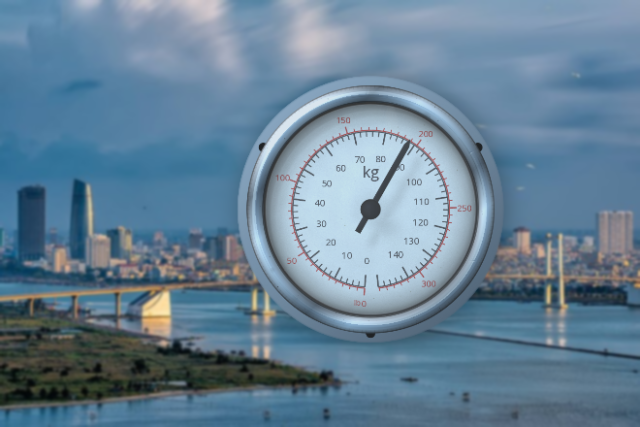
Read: 88,kg
